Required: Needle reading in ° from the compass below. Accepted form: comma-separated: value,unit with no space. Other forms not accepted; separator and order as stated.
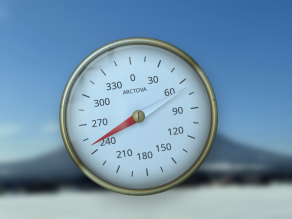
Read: 247.5,°
